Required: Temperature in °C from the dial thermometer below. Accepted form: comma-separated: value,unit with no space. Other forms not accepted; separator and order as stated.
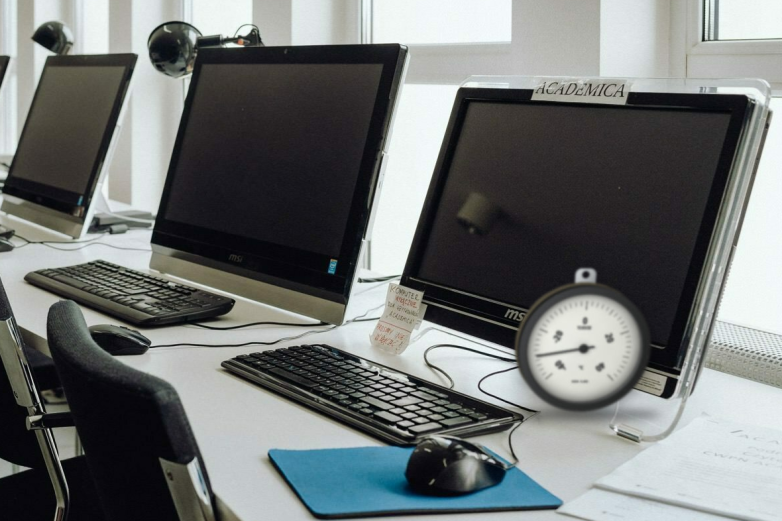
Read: -30,°C
